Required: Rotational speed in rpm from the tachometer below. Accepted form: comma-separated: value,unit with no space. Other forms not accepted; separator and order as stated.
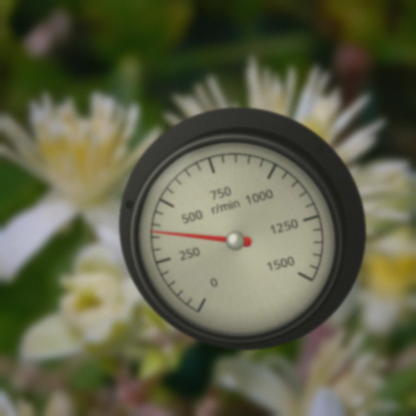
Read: 375,rpm
